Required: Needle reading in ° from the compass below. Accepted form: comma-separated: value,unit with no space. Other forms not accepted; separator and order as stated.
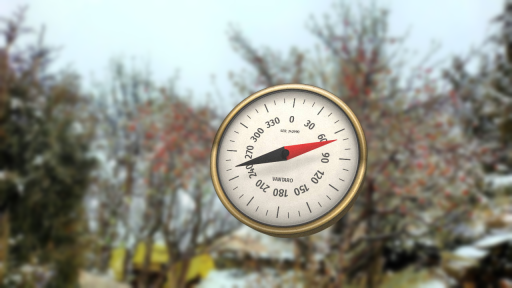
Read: 70,°
